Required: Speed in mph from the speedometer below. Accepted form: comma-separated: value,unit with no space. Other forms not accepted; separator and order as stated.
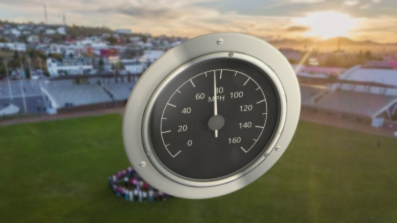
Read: 75,mph
